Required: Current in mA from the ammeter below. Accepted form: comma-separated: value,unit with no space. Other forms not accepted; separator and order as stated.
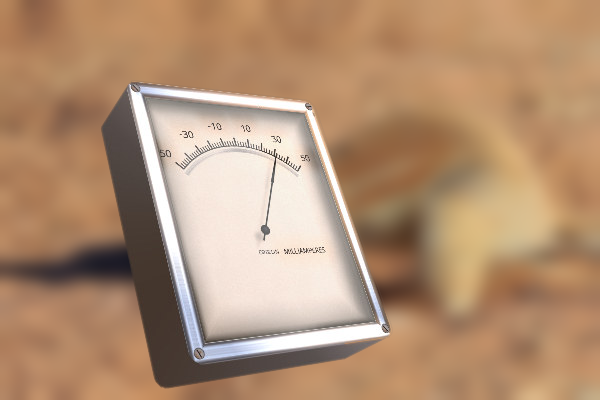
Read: 30,mA
